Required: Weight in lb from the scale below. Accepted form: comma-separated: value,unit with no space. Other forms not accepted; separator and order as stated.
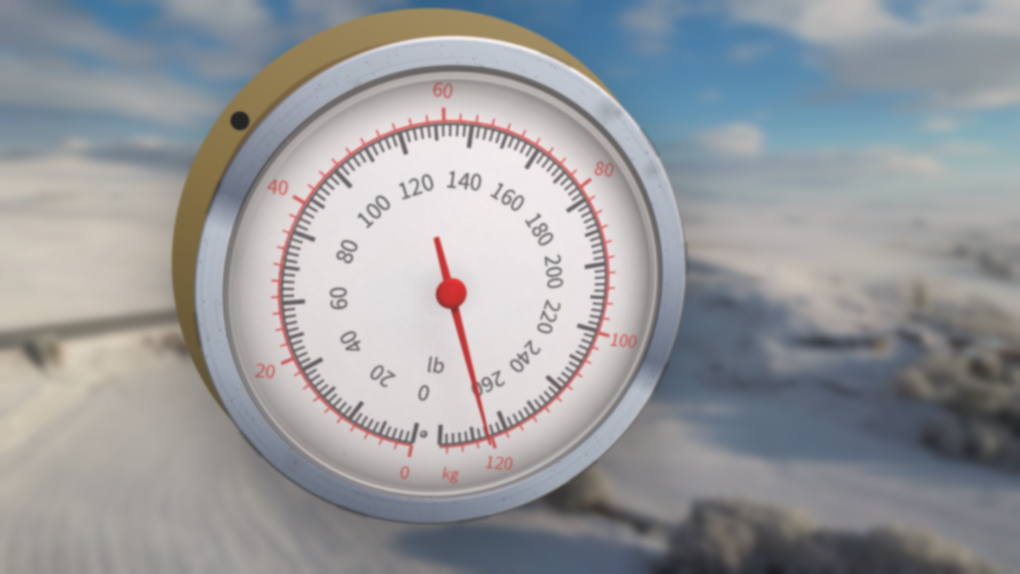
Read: 266,lb
